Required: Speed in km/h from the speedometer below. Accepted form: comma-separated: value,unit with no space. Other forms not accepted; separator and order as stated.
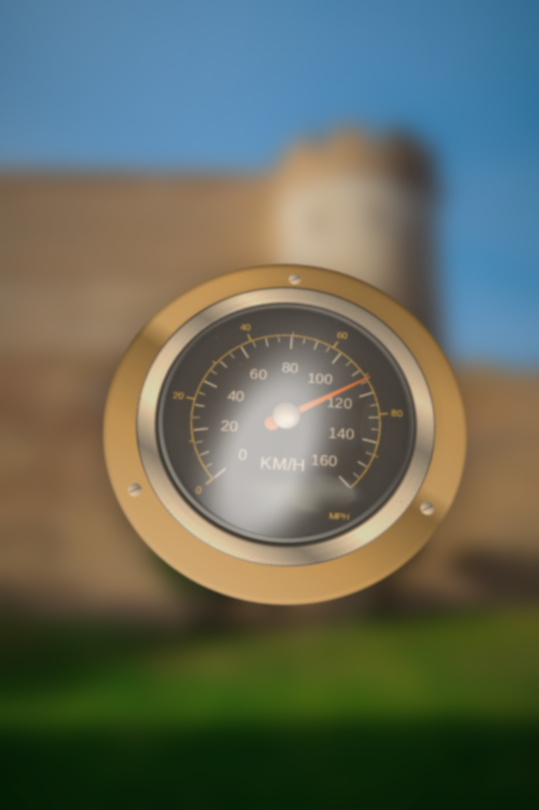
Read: 115,km/h
